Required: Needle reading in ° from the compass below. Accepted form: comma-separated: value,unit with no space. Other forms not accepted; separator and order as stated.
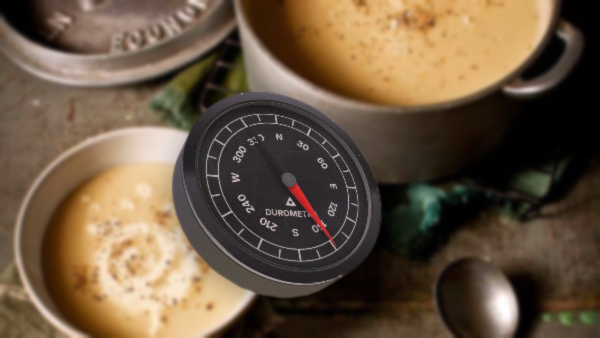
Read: 150,°
